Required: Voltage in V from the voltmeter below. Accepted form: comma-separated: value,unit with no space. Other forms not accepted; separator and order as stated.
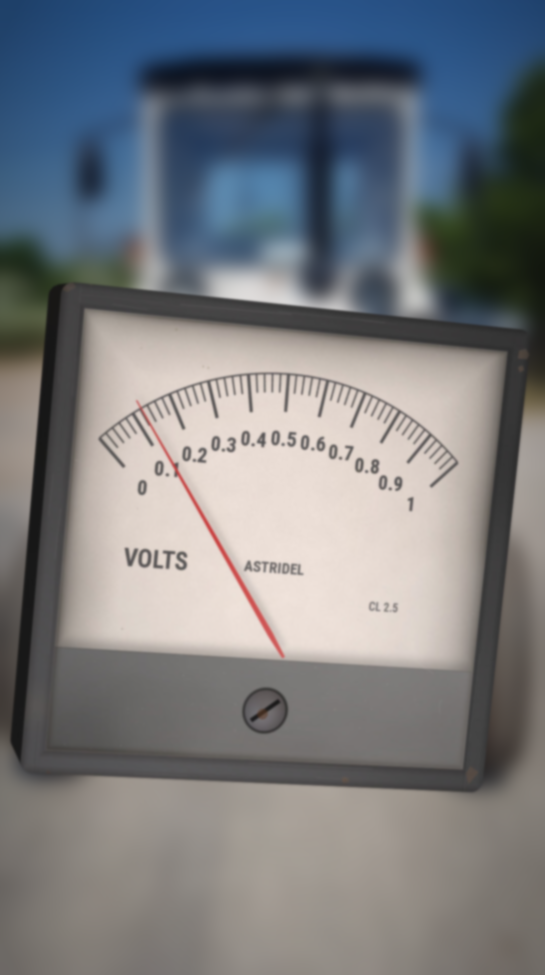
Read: 0.12,V
